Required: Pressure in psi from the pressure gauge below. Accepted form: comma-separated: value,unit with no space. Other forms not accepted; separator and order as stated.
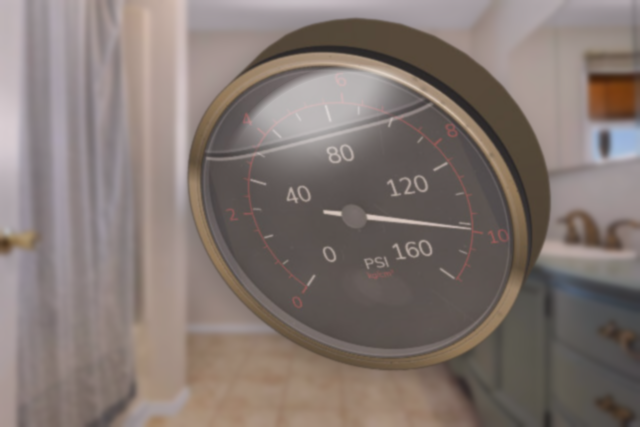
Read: 140,psi
